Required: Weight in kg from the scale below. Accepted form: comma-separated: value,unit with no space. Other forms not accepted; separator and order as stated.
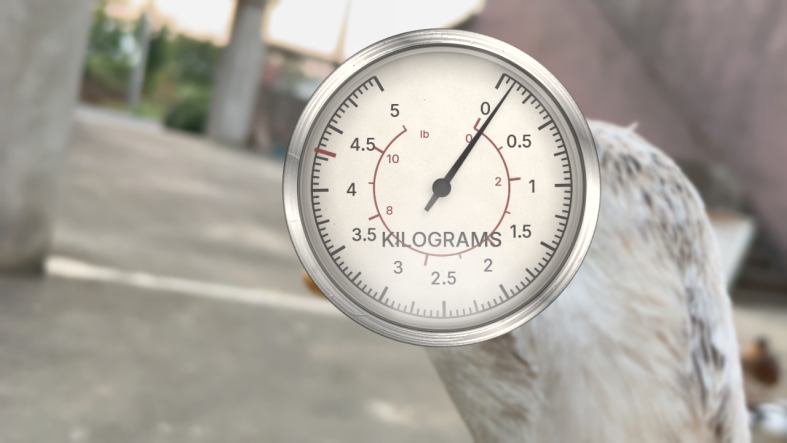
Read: 0.1,kg
